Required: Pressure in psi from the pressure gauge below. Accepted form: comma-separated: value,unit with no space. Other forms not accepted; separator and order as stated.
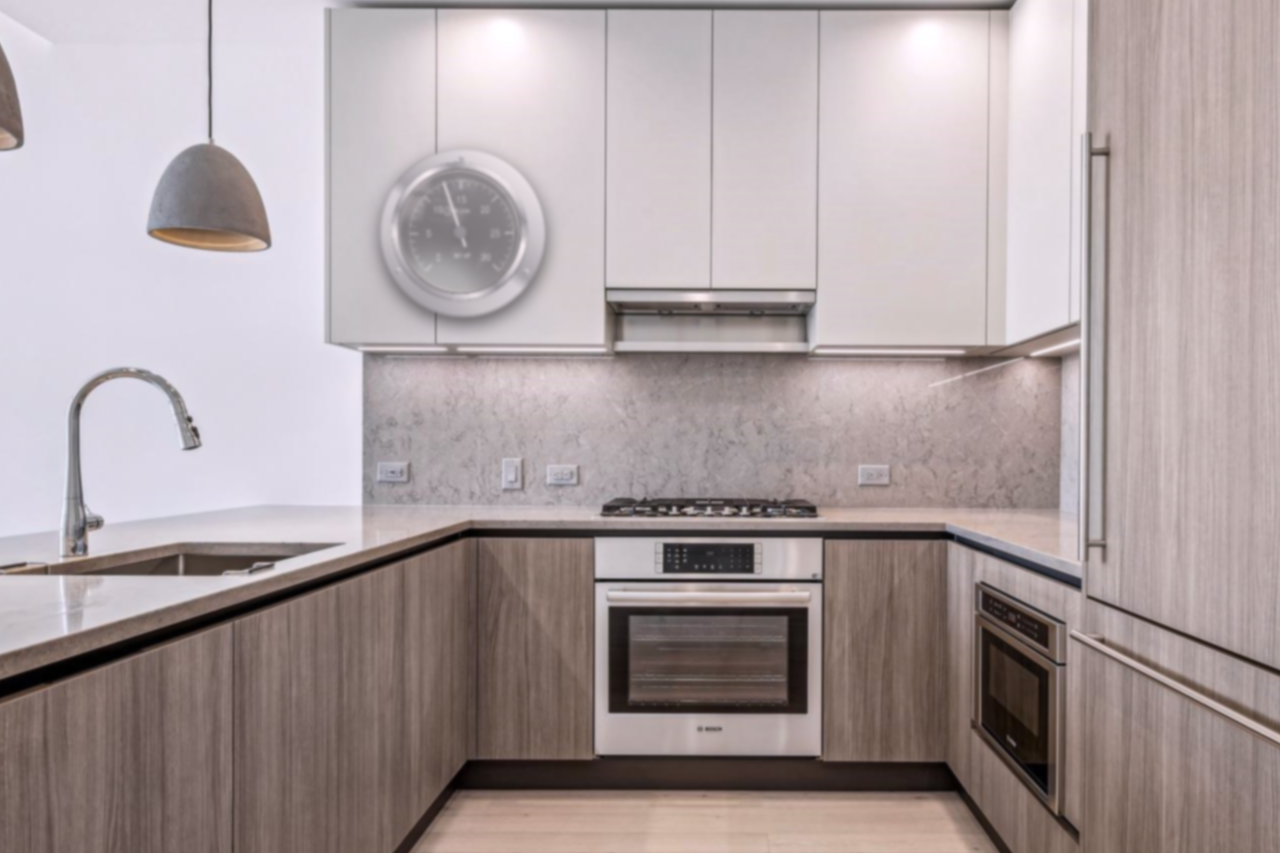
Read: 13,psi
